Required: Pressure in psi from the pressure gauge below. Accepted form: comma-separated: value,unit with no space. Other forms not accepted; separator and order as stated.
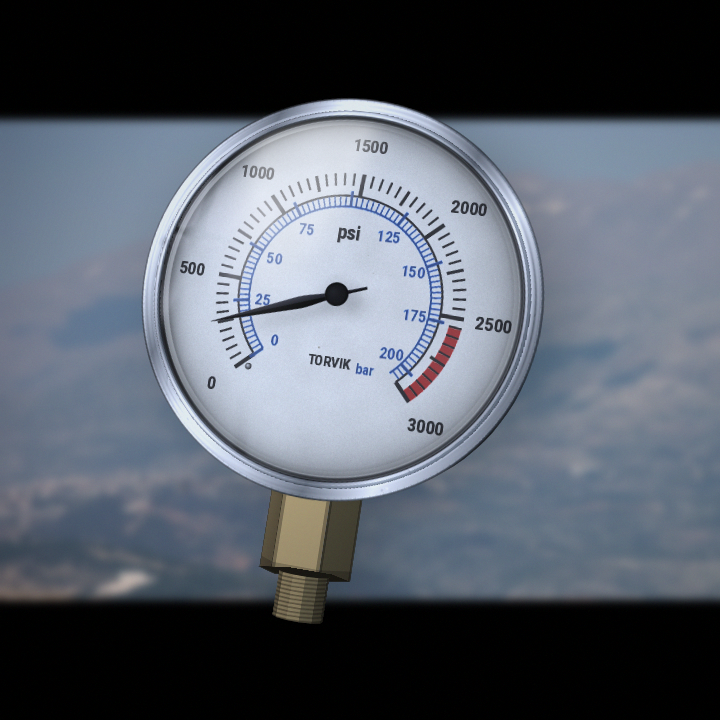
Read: 250,psi
